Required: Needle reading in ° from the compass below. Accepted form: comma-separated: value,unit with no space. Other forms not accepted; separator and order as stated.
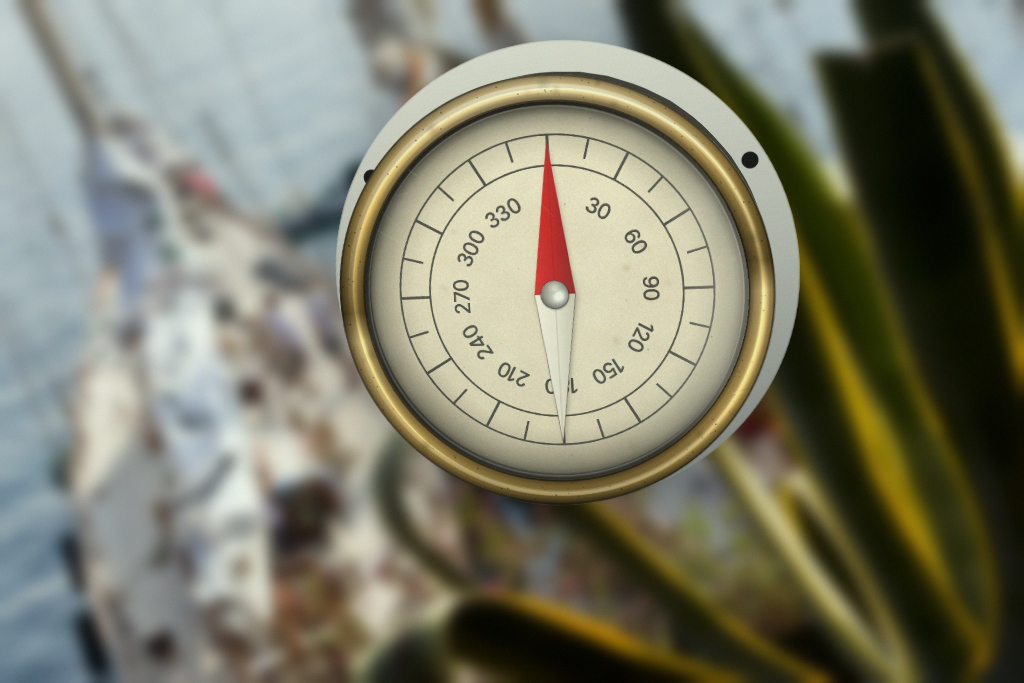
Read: 0,°
